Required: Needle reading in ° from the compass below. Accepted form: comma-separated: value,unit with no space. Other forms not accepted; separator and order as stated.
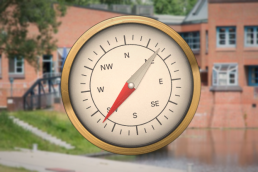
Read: 225,°
